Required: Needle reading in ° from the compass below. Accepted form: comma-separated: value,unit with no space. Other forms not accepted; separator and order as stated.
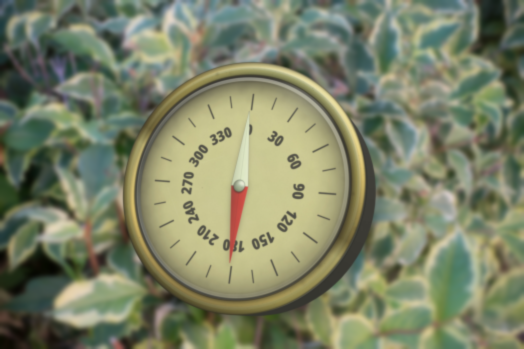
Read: 180,°
